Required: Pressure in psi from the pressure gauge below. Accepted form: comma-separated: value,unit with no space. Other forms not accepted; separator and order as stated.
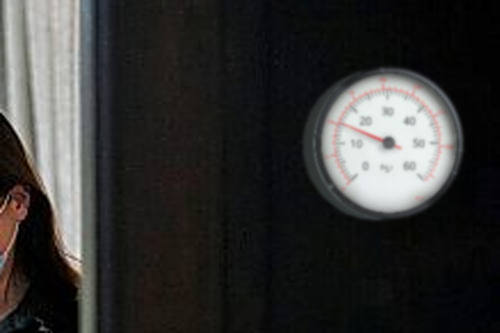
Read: 15,psi
